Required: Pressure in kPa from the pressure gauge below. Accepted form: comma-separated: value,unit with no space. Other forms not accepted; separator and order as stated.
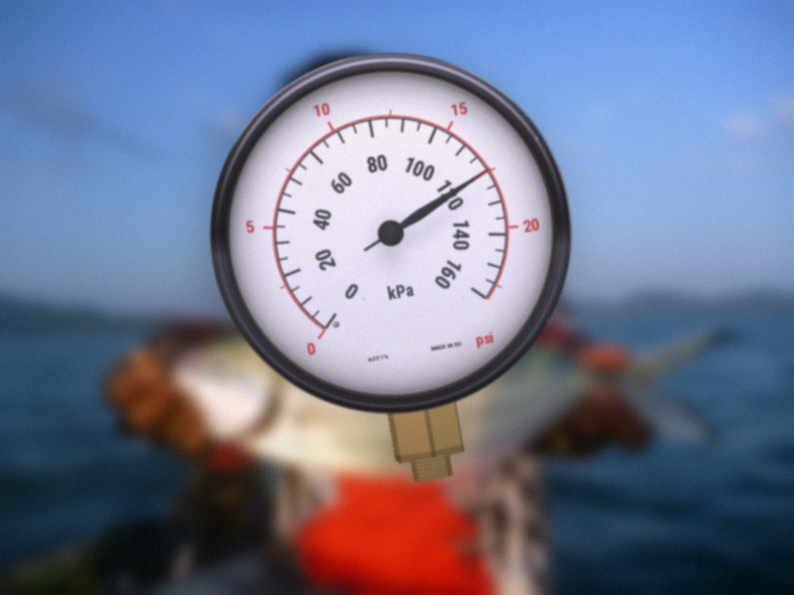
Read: 120,kPa
